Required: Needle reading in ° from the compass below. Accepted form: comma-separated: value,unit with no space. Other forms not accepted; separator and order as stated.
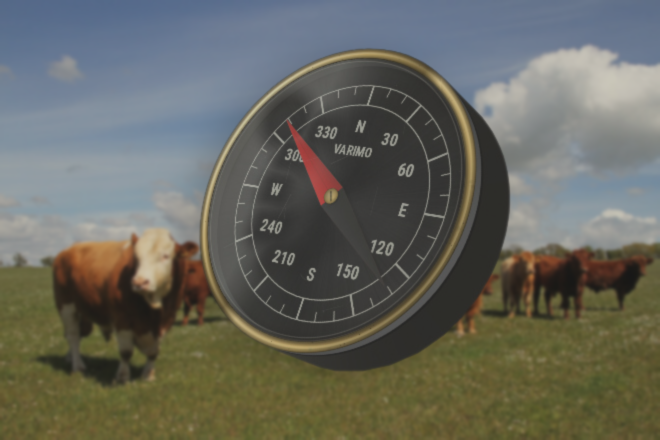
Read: 310,°
